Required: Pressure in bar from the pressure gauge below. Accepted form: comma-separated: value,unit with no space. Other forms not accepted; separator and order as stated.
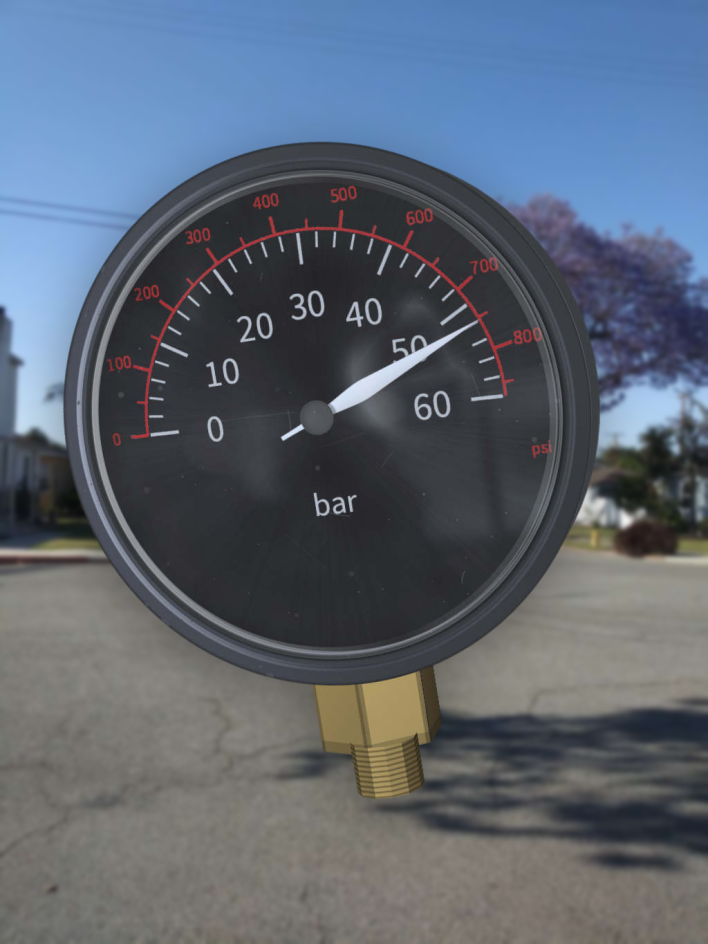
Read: 52,bar
